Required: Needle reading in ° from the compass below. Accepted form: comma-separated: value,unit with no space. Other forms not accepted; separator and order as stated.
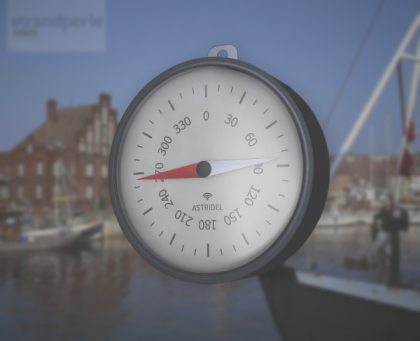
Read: 265,°
